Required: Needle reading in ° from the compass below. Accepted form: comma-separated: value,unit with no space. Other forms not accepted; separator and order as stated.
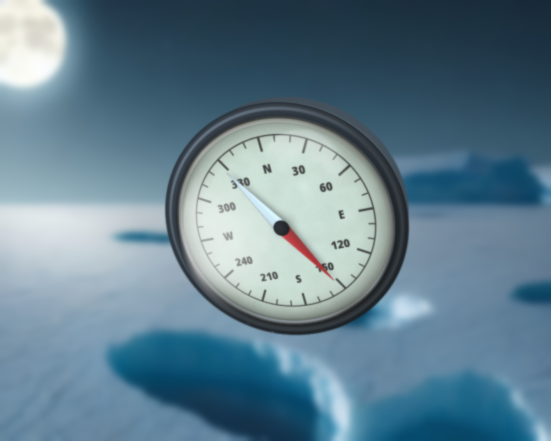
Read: 150,°
